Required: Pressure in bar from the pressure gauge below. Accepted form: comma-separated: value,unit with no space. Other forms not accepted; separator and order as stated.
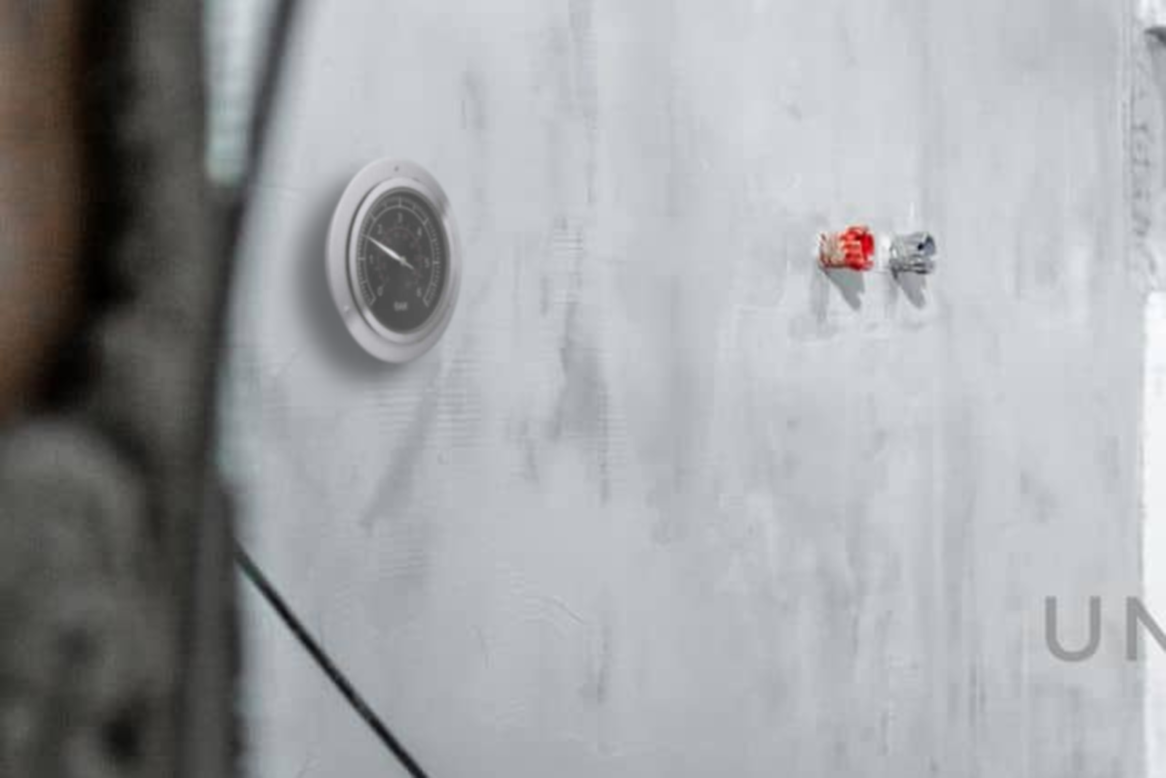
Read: 1.5,bar
